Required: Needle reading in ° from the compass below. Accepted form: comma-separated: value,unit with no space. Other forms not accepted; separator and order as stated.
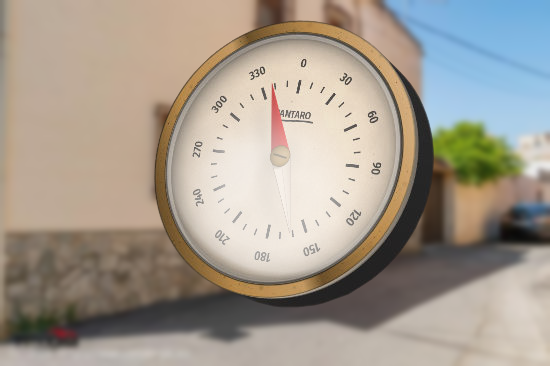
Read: 340,°
